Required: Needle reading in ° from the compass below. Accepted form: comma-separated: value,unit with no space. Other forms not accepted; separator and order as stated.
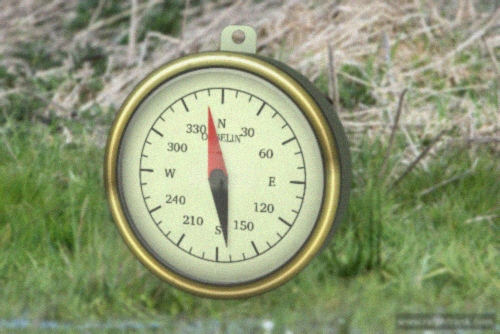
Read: 350,°
